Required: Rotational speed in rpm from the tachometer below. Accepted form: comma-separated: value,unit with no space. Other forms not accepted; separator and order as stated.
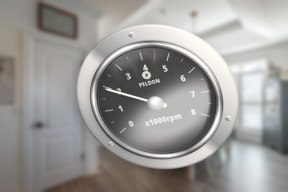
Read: 2000,rpm
